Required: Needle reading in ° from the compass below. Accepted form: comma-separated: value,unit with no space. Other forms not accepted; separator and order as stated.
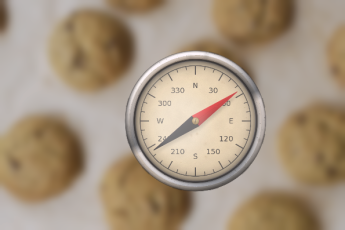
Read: 55,°
